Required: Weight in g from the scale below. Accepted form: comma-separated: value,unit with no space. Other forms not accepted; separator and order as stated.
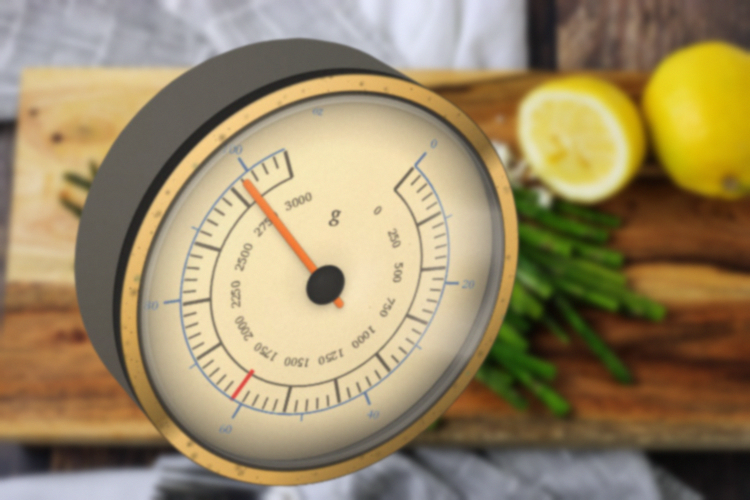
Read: 2800,g
